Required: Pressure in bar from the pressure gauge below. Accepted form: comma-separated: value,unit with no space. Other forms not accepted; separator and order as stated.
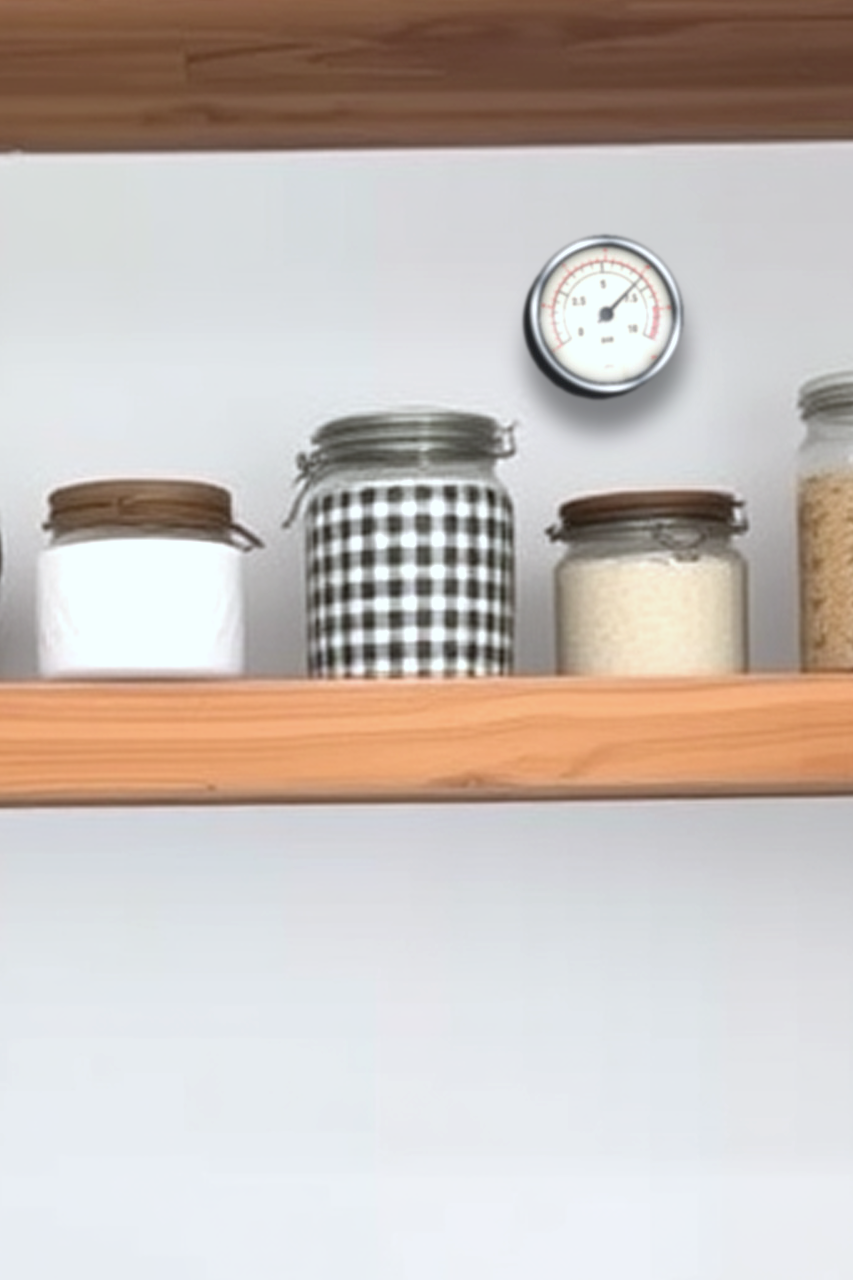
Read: 7,bar
